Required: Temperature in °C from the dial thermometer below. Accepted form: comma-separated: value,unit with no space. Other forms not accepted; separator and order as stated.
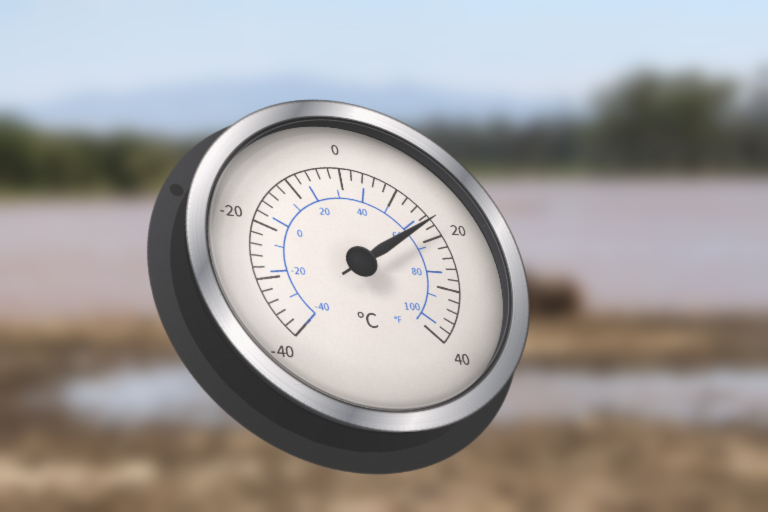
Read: 17,°C
